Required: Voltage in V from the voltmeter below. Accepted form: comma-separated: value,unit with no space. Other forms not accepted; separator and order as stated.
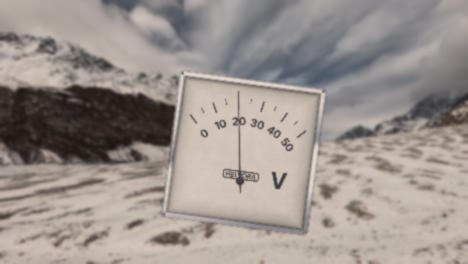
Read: 20,V
